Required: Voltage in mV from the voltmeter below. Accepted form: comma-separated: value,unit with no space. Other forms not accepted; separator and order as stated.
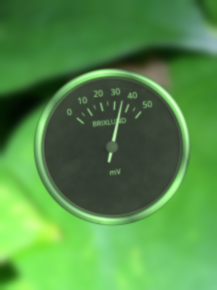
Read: 35,mV
